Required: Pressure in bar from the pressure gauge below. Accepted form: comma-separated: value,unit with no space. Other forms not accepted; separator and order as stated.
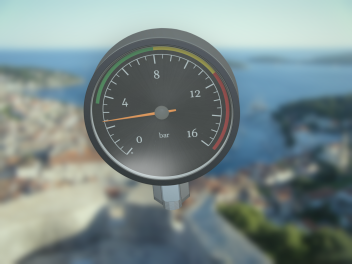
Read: 2.5,bar
